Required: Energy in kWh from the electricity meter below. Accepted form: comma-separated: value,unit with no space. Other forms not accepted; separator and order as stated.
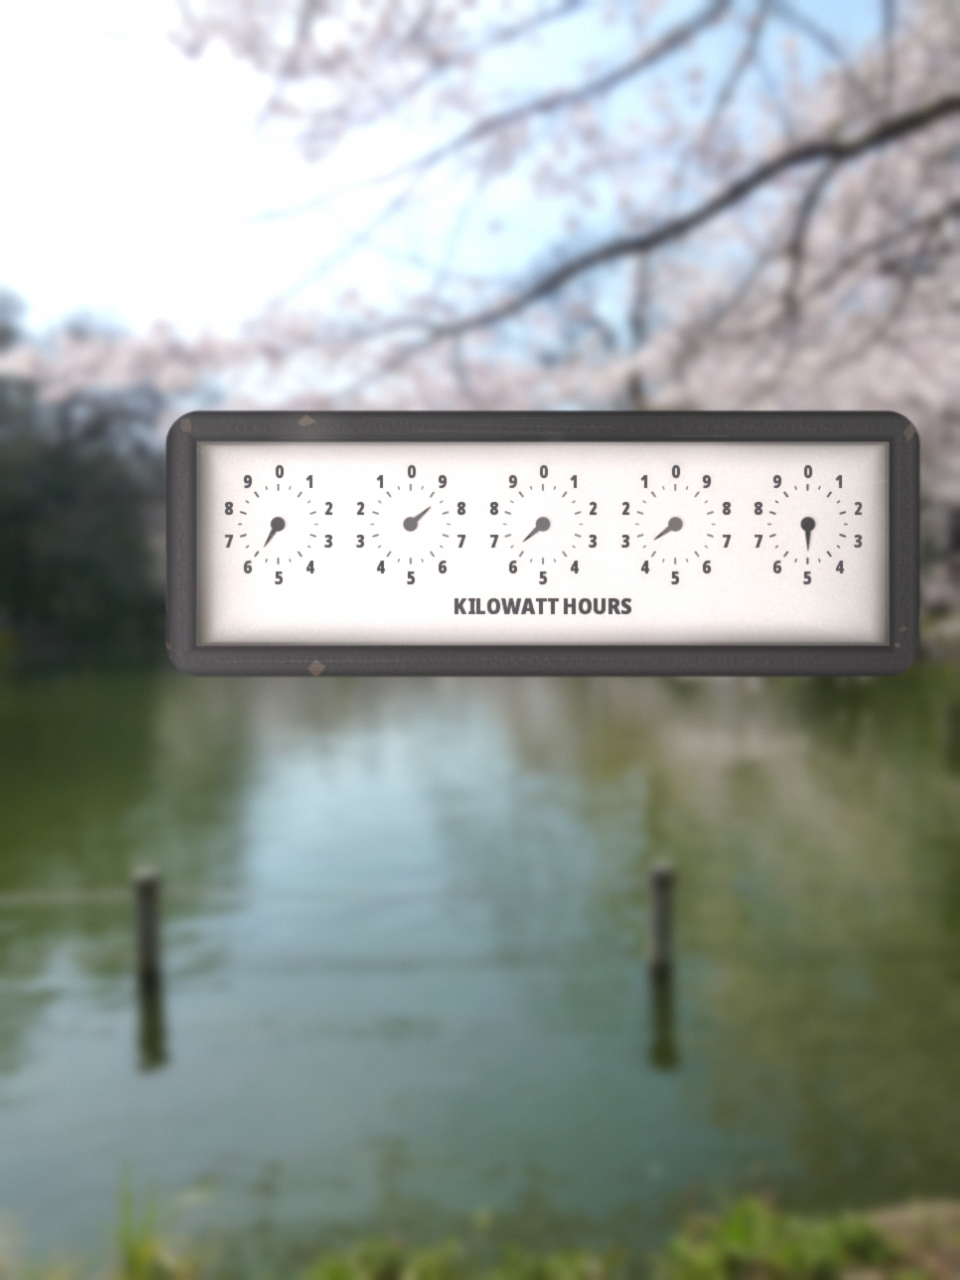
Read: 58635,kWh
